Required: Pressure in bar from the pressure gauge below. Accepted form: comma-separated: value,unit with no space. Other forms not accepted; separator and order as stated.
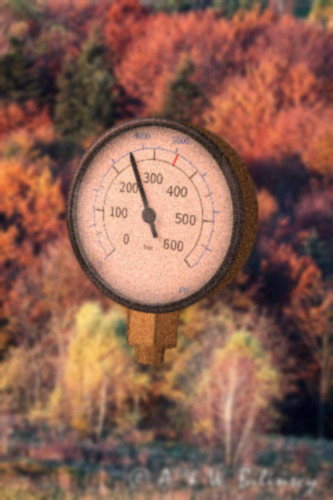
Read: 250,bar
